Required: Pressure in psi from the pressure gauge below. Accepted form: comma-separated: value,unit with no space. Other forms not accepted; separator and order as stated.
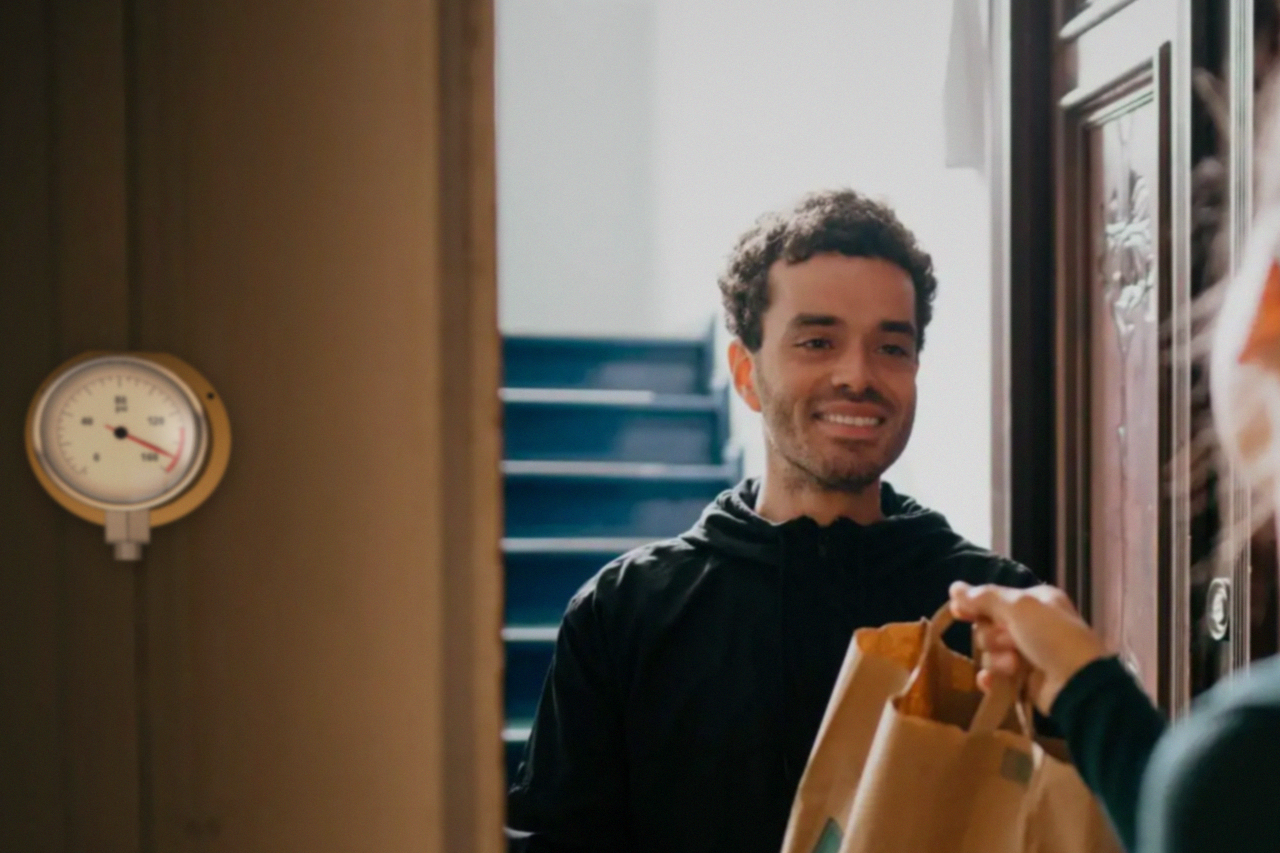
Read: 150,psi
